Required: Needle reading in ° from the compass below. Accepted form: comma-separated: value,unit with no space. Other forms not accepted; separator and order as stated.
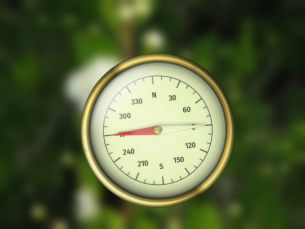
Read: 270,°
